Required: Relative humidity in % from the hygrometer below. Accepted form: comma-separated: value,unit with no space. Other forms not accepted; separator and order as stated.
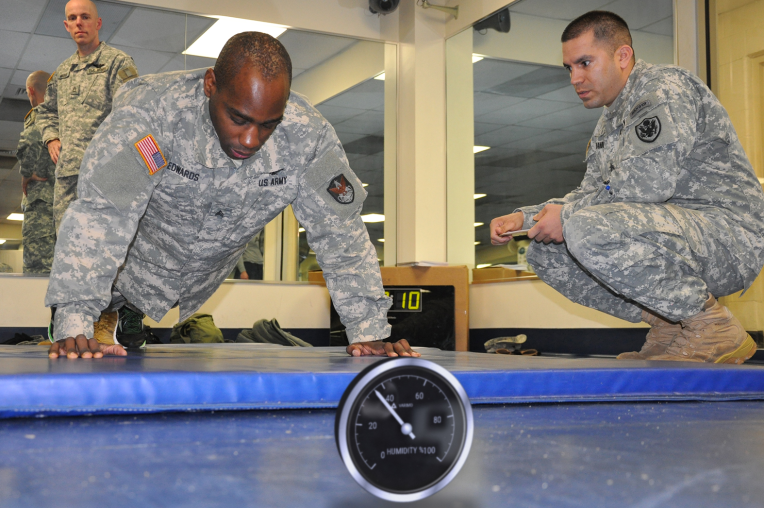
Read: 36,%
